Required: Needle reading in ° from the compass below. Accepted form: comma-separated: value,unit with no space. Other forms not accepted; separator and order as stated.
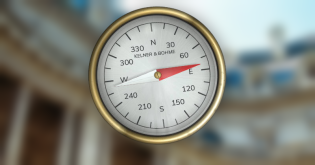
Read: 82.5,°
